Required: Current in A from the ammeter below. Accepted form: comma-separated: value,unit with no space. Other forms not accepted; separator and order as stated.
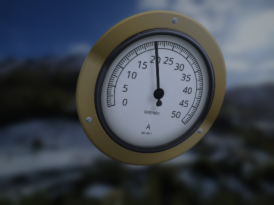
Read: 20,A
